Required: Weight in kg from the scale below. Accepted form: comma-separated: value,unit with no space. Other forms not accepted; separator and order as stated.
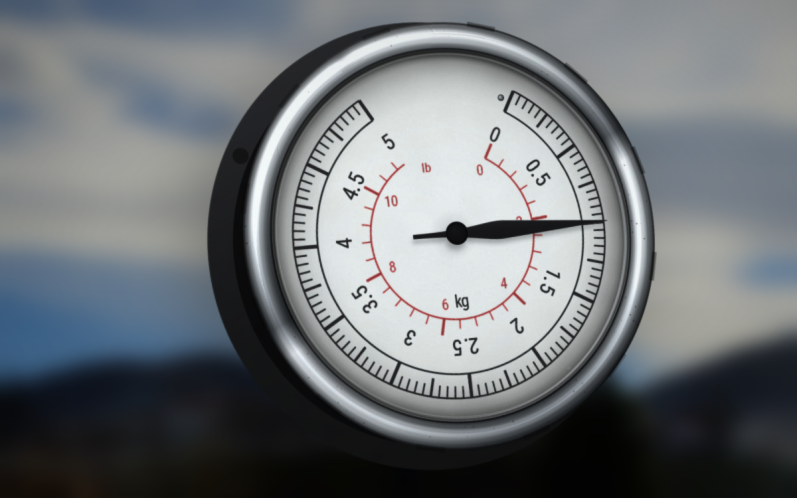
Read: 1,kg
